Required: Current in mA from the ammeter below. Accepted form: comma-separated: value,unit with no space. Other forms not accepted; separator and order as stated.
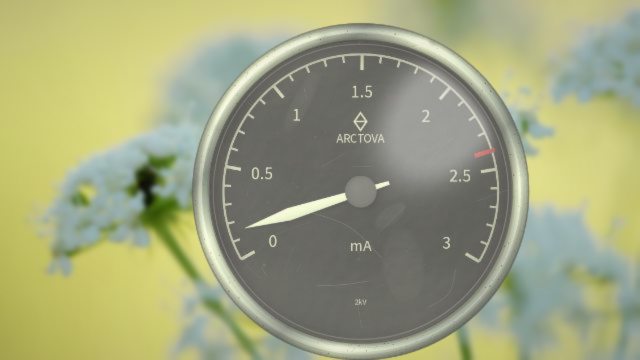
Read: 0.15,mA
